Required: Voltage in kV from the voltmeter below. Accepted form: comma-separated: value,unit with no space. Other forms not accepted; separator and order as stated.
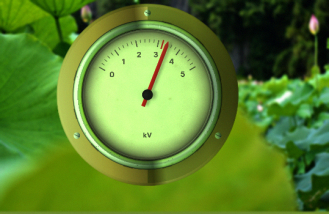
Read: 3.4,kV
